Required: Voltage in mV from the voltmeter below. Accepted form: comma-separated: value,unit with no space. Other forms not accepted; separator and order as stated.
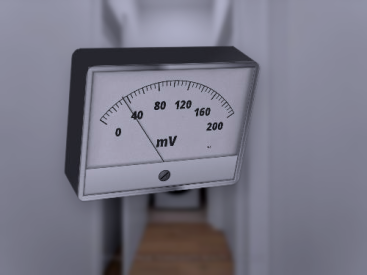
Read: 35,mV
